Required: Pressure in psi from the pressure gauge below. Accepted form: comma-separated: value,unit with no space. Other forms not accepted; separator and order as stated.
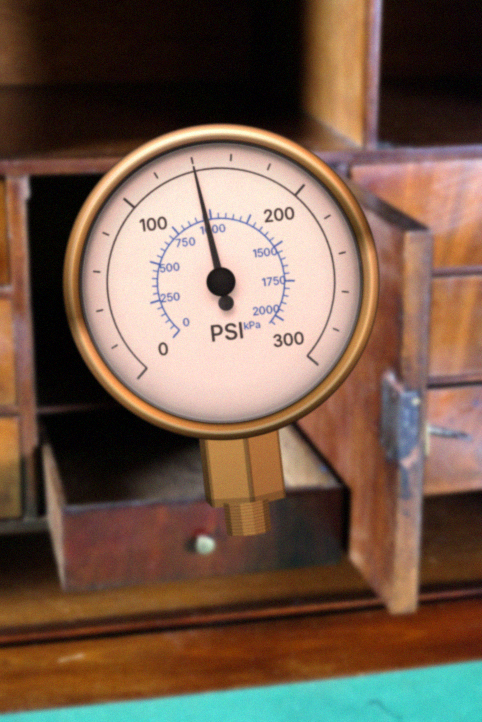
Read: 140,psi
